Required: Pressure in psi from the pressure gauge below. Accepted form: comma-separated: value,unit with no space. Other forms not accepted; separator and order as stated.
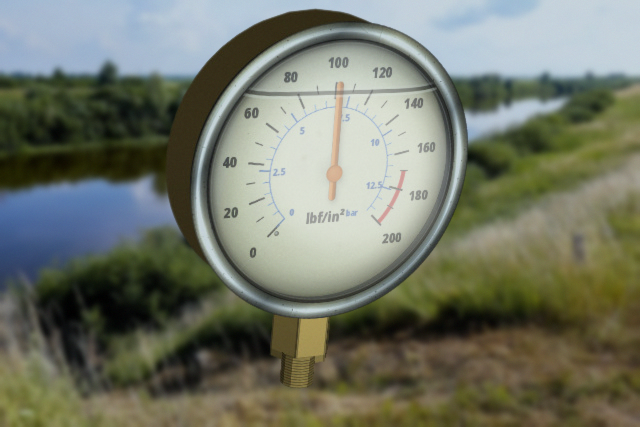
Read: 100,psi
